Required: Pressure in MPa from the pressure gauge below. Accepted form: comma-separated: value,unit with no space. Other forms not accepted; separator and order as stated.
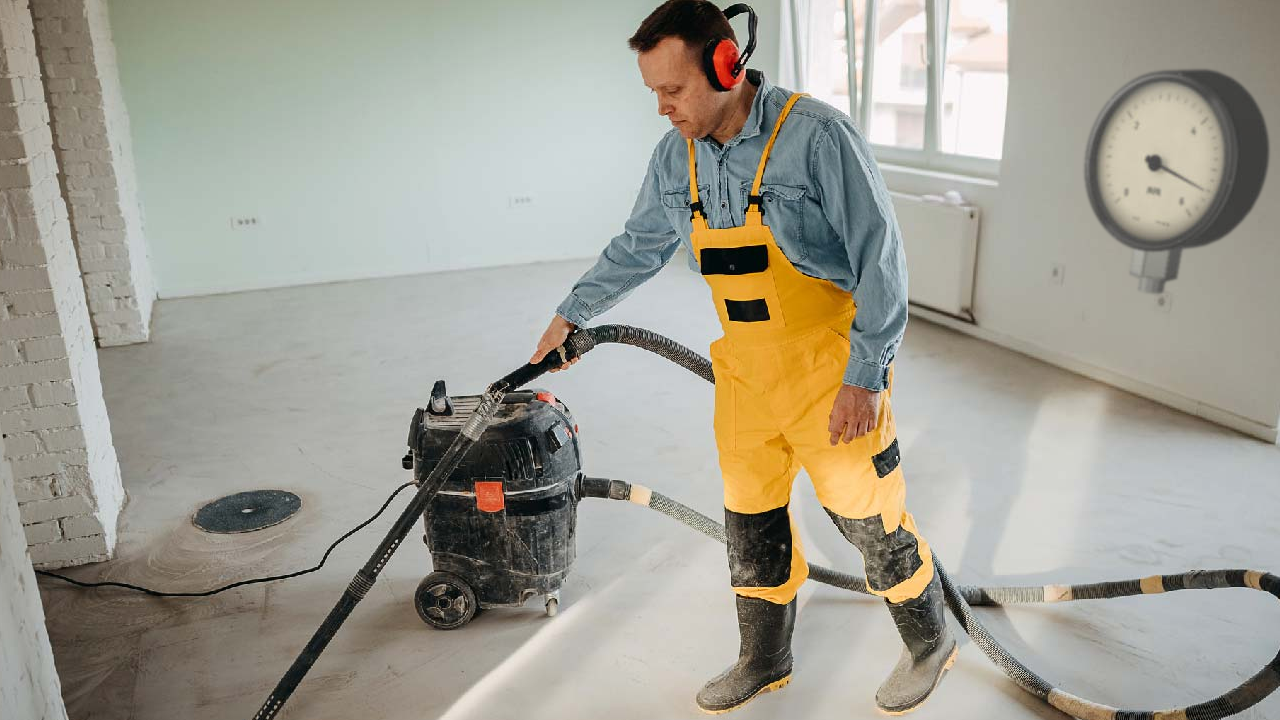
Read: 5.4,MPa
